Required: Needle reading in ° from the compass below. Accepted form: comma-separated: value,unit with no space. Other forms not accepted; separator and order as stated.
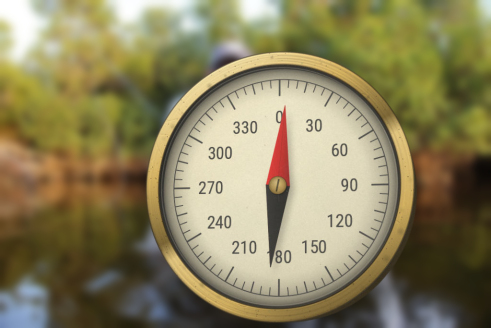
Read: 5,°
